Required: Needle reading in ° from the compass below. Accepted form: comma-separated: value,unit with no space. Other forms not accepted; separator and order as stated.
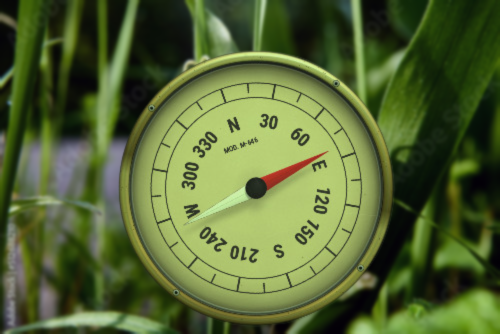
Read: 82.5,°
